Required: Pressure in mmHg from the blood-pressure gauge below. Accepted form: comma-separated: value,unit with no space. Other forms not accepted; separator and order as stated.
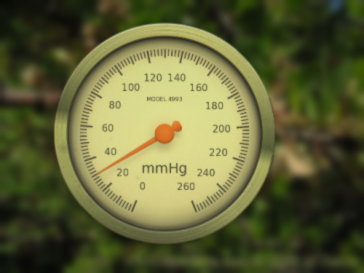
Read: 30,mmHg
